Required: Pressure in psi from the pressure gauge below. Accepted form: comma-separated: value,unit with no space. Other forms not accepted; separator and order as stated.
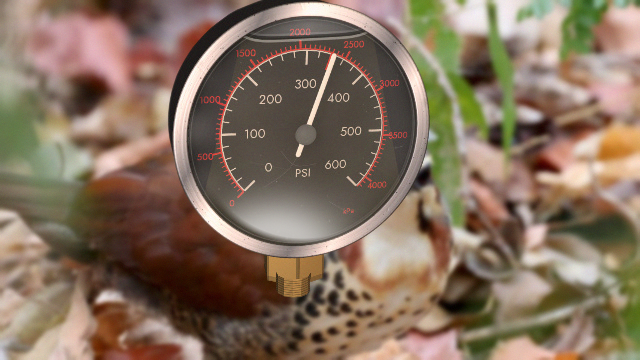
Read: 340,psi
